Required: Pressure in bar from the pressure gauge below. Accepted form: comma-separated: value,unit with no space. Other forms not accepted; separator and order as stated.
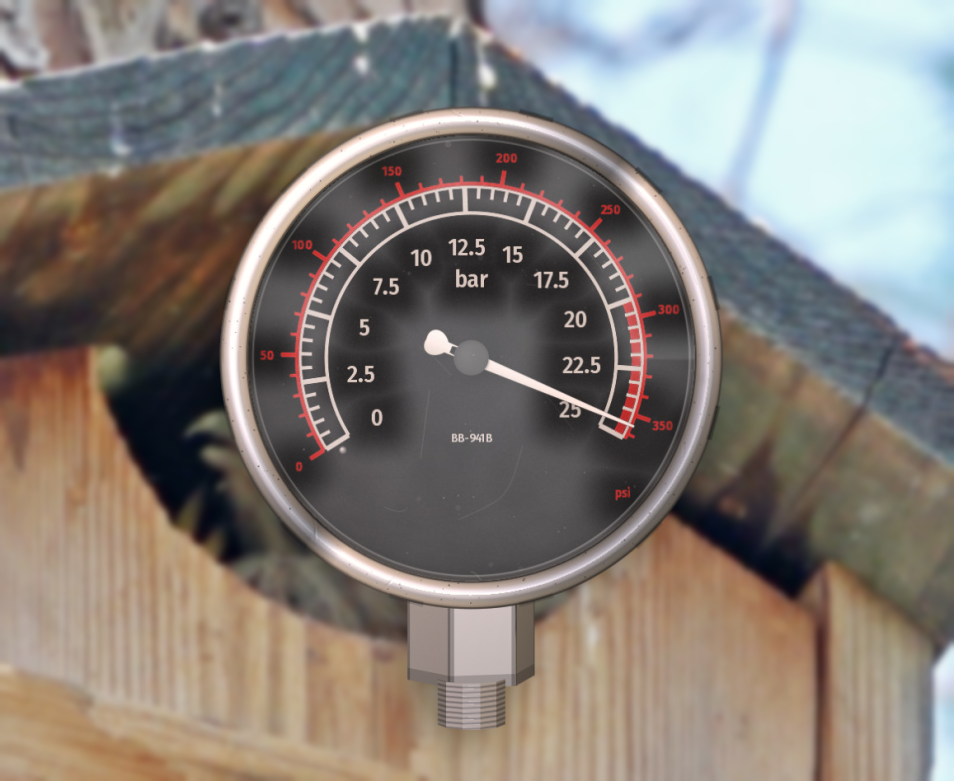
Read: 24.5,bar
